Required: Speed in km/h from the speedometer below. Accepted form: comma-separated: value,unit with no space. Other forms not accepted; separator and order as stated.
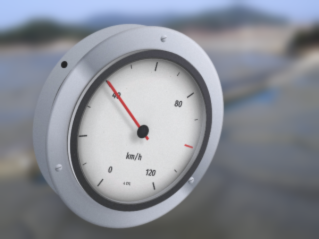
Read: 40,km/h
